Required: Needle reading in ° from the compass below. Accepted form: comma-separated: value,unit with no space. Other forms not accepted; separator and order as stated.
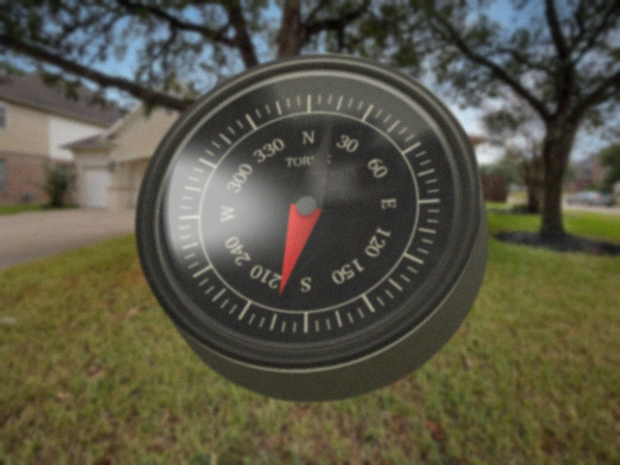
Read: 195,°
